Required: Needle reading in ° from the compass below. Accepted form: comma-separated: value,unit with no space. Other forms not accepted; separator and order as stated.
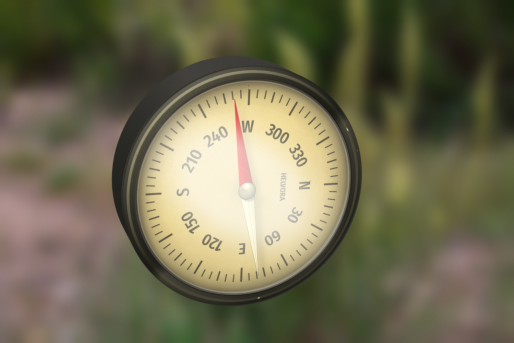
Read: 260,°
